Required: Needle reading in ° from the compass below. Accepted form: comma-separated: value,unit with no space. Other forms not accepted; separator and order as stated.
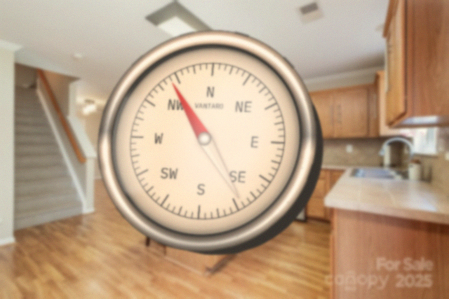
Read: 325,°
